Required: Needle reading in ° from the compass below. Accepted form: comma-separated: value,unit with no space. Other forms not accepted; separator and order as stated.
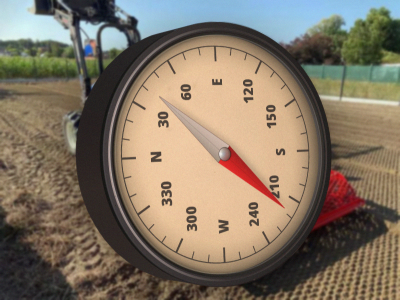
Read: 220,°
